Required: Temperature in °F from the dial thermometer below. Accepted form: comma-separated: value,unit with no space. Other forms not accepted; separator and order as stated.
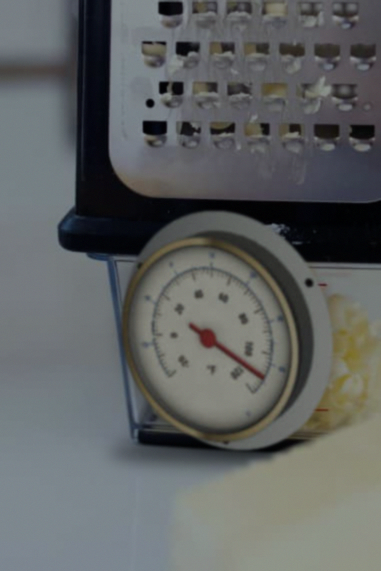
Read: 110,°F
